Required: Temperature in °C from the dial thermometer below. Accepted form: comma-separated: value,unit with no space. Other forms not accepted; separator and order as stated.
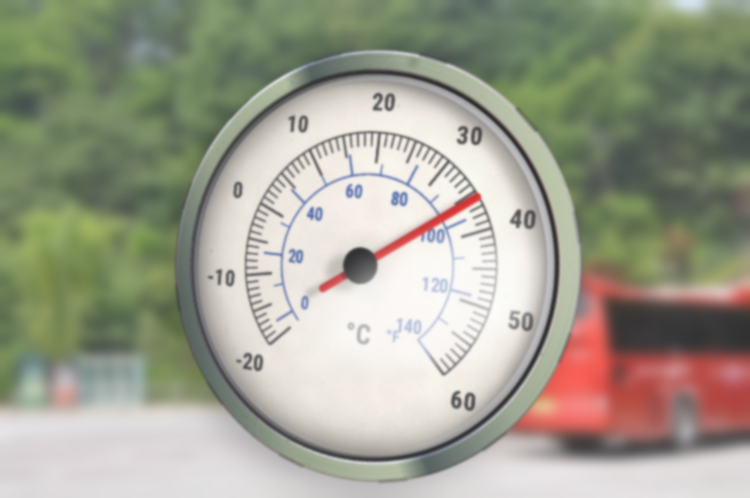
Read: 36,°C
